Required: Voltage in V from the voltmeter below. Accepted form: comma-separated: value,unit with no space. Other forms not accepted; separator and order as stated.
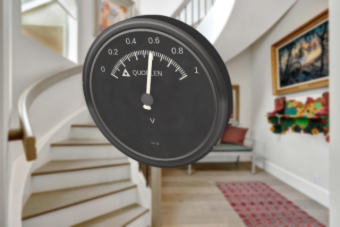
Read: 0.6,V
